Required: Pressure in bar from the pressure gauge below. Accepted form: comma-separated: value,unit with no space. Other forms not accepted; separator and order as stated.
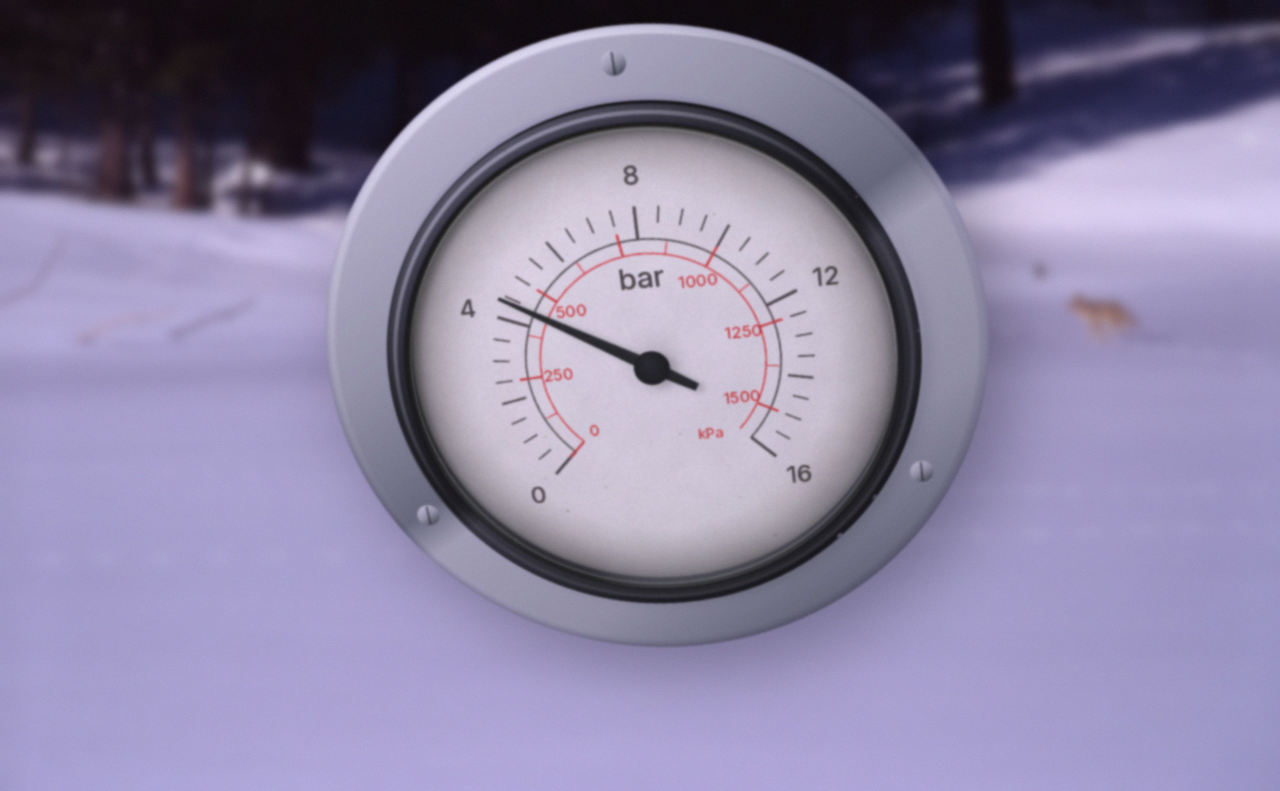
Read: 4.5,bar
